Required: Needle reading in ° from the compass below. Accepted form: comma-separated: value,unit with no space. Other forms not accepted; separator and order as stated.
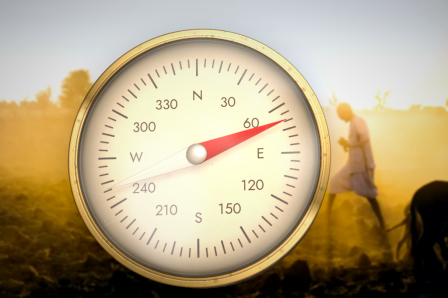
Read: 70,°
